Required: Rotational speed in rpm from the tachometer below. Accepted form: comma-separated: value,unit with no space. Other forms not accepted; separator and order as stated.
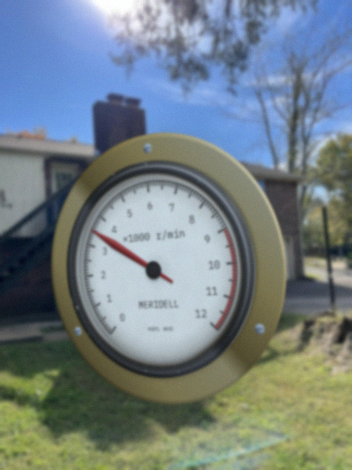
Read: 3500,rpm
